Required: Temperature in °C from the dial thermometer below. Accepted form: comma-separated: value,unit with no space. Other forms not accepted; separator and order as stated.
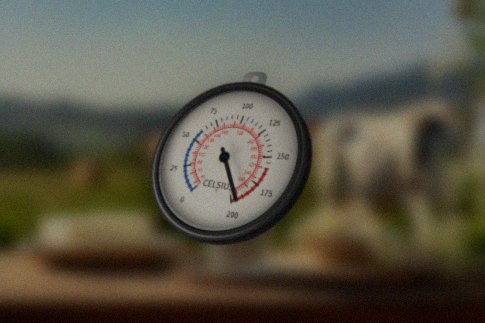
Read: 195,°C
